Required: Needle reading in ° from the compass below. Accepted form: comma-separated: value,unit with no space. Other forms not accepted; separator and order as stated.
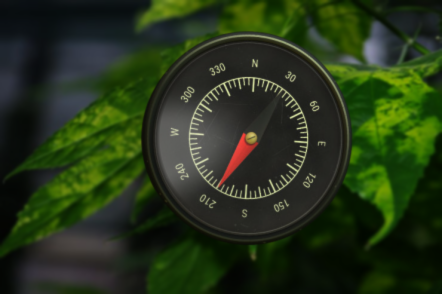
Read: 210,°
